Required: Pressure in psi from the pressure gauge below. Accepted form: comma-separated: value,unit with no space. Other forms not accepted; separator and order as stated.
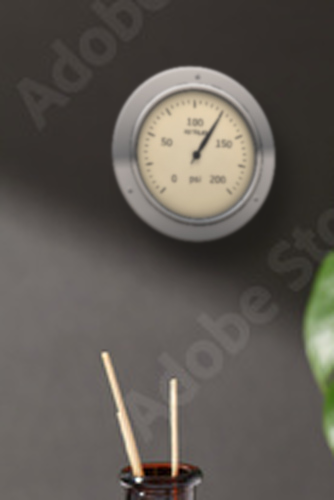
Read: 125,psi
